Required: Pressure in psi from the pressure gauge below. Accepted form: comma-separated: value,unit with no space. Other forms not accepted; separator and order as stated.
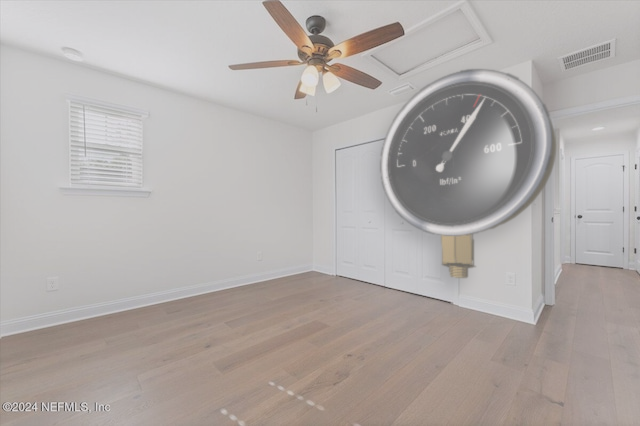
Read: 425,psi
